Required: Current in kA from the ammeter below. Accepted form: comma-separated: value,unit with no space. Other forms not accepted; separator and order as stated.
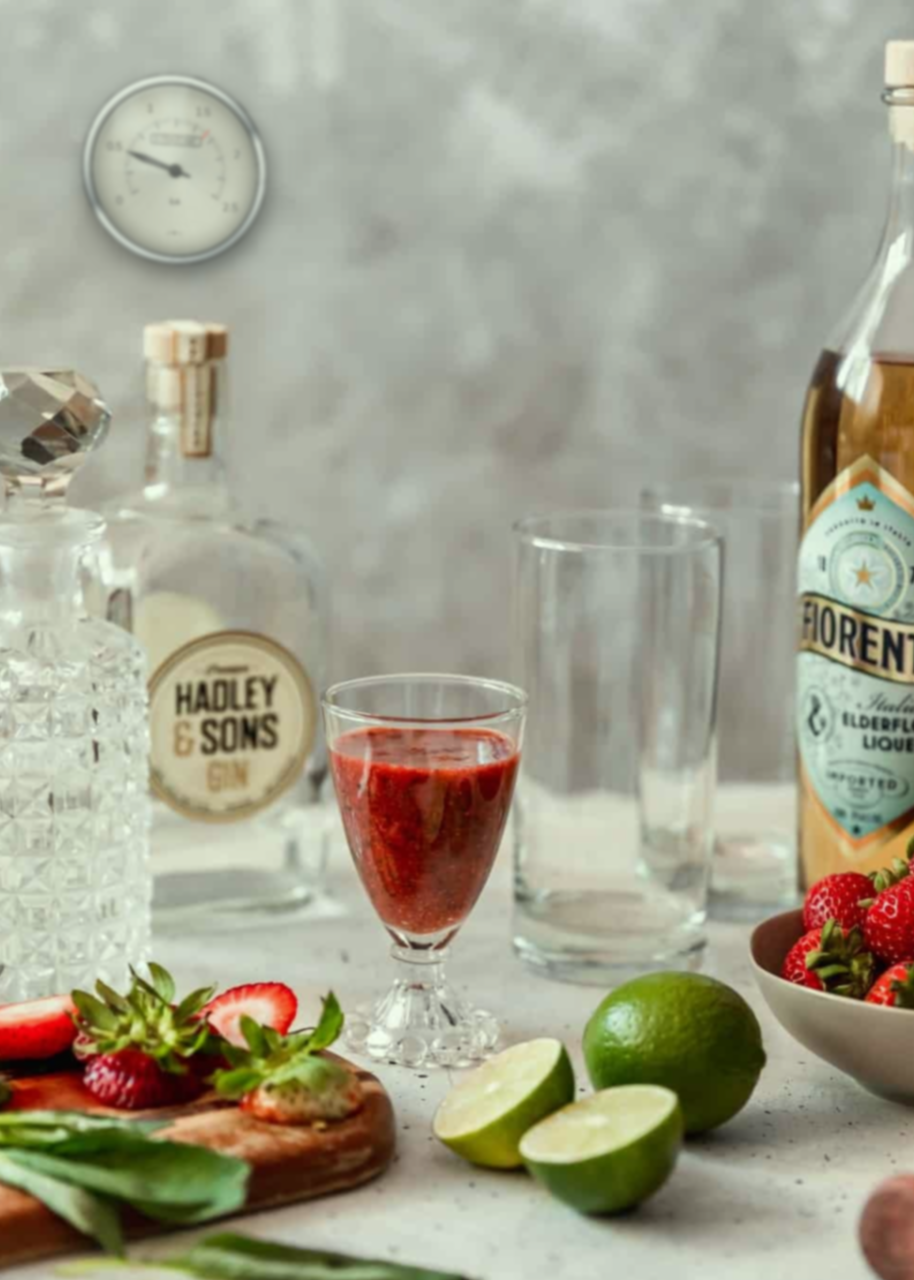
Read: 0.5,kA
